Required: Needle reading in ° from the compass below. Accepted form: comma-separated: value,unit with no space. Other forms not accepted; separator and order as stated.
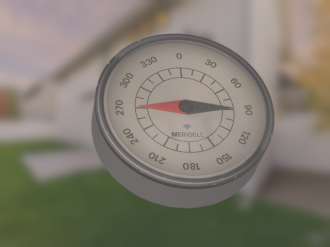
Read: 270,°
